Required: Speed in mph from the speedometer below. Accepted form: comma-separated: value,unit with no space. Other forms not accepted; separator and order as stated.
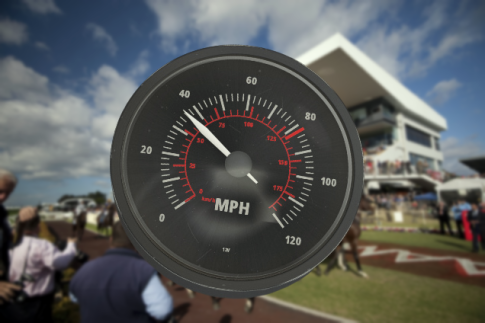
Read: 36,mph
